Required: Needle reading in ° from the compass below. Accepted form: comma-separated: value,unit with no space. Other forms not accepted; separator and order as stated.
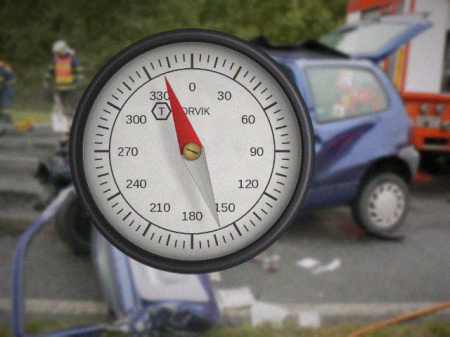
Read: 340,°
